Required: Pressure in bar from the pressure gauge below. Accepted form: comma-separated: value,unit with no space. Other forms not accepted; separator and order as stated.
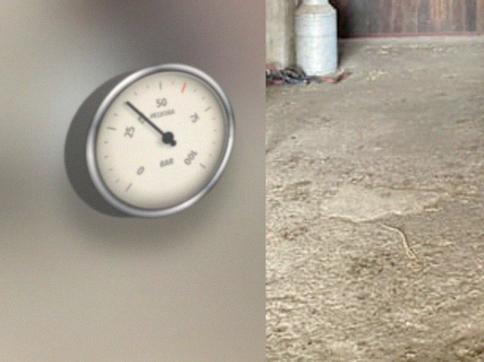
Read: 35,bar
